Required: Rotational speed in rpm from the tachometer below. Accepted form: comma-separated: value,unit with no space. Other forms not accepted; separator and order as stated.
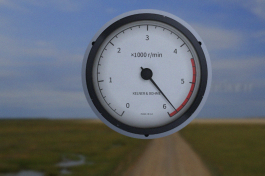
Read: 5800,rpm
